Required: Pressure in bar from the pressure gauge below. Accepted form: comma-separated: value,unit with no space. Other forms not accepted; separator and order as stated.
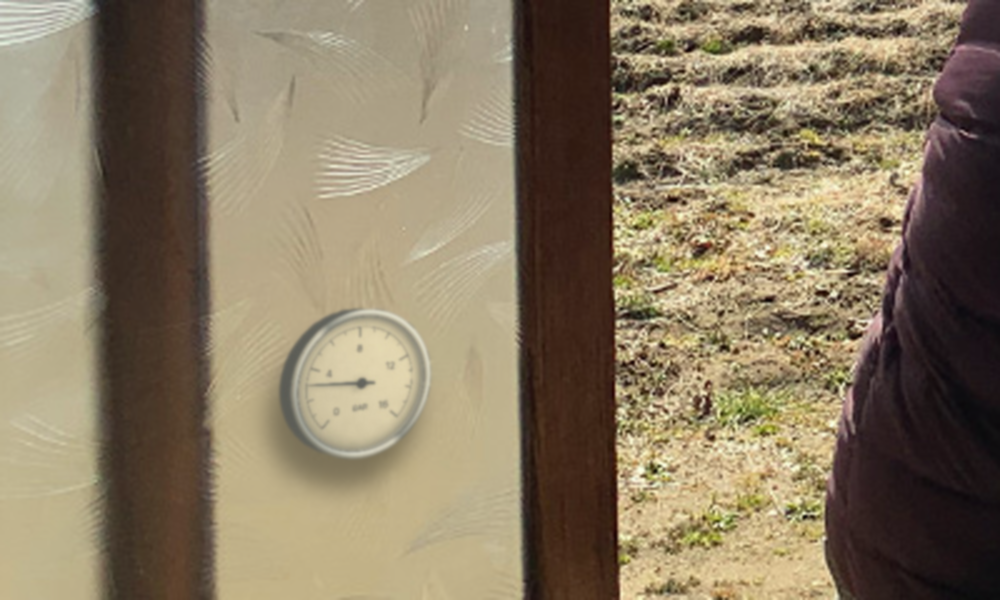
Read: 3,bar
